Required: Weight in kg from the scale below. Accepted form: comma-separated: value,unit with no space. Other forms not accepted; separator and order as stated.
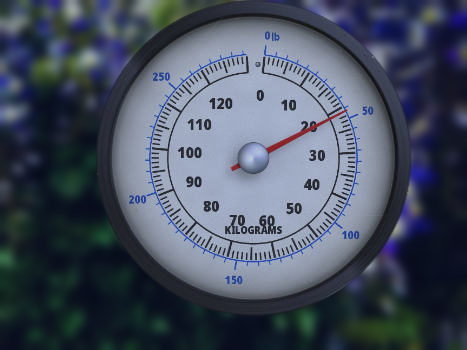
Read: 21,kg
